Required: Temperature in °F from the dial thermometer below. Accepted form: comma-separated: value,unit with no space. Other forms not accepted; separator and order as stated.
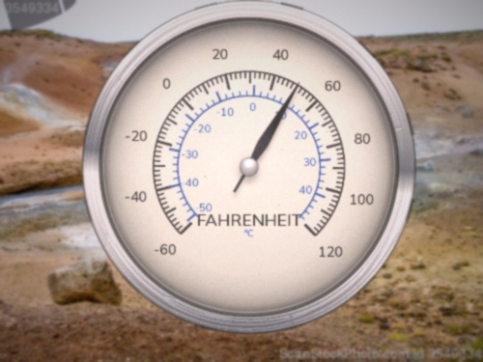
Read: 50,°F
